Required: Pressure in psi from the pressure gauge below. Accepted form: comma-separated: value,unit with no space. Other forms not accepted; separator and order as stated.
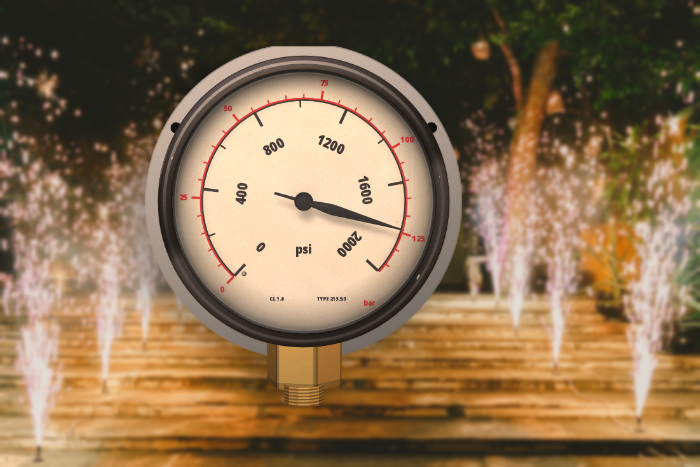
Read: 1800,psi
